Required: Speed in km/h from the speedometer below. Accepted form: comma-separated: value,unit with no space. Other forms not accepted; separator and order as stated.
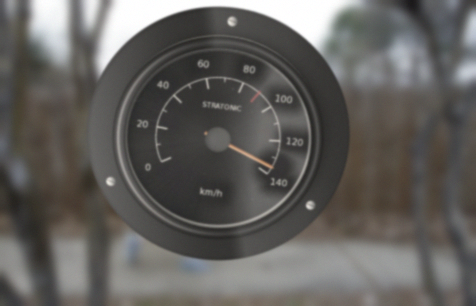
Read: 135,km/h
